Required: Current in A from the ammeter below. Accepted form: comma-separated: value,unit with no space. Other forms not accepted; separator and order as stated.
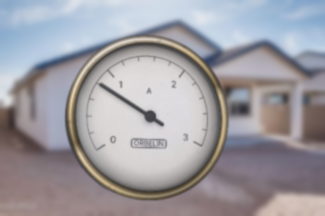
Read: 0.8,A
